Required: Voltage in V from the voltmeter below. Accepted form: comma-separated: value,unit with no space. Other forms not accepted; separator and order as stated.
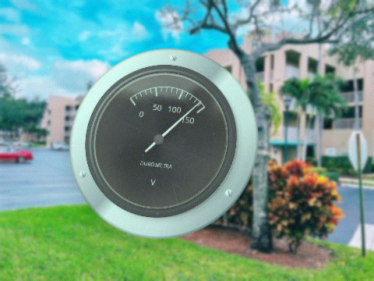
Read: 140,V
